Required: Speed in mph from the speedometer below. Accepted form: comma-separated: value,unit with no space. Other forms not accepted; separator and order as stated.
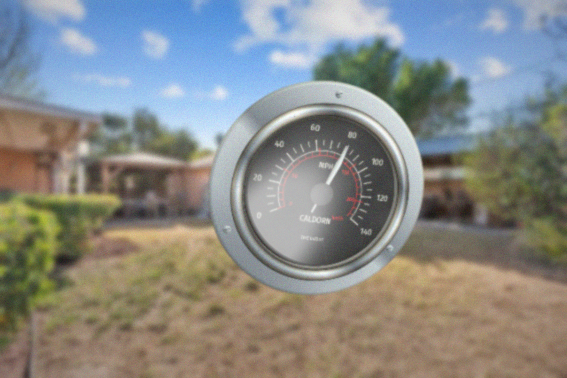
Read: 80,mph
